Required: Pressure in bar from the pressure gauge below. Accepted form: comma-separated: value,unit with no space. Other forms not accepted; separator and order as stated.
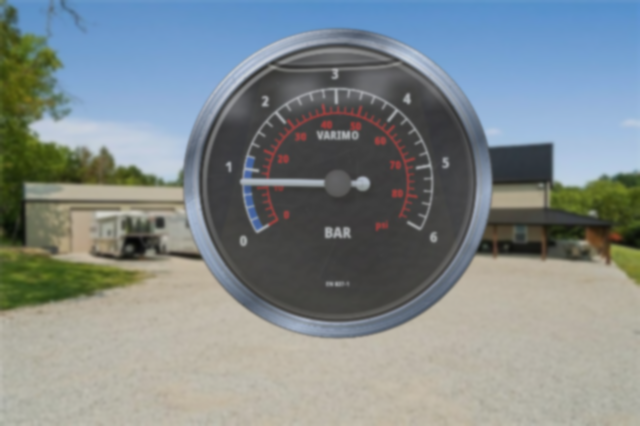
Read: 0.8,bar
